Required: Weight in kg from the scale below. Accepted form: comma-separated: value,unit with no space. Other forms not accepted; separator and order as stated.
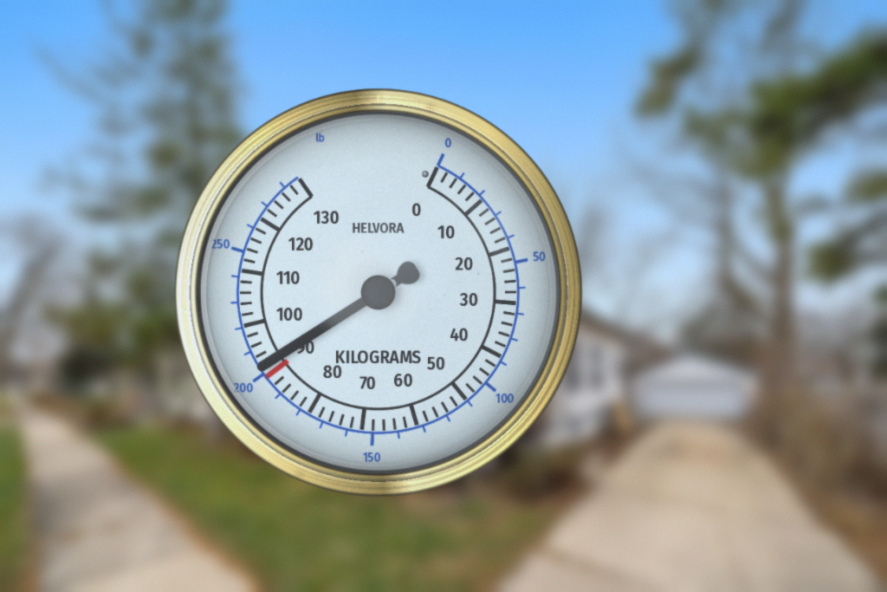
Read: 92,kg
